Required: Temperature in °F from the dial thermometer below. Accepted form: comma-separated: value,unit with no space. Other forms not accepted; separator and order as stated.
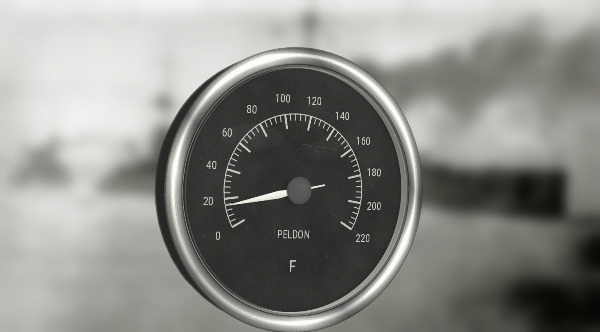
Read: 16,°F
